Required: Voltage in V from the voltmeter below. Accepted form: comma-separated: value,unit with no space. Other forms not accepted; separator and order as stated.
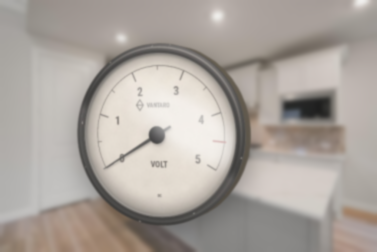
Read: 0,V
